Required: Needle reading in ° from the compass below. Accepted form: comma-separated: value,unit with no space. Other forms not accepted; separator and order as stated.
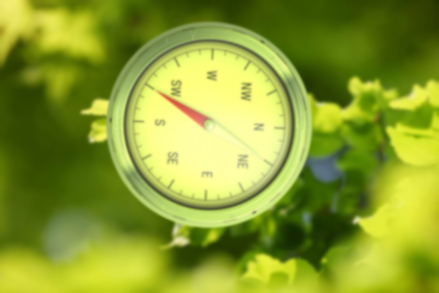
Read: 210,°
